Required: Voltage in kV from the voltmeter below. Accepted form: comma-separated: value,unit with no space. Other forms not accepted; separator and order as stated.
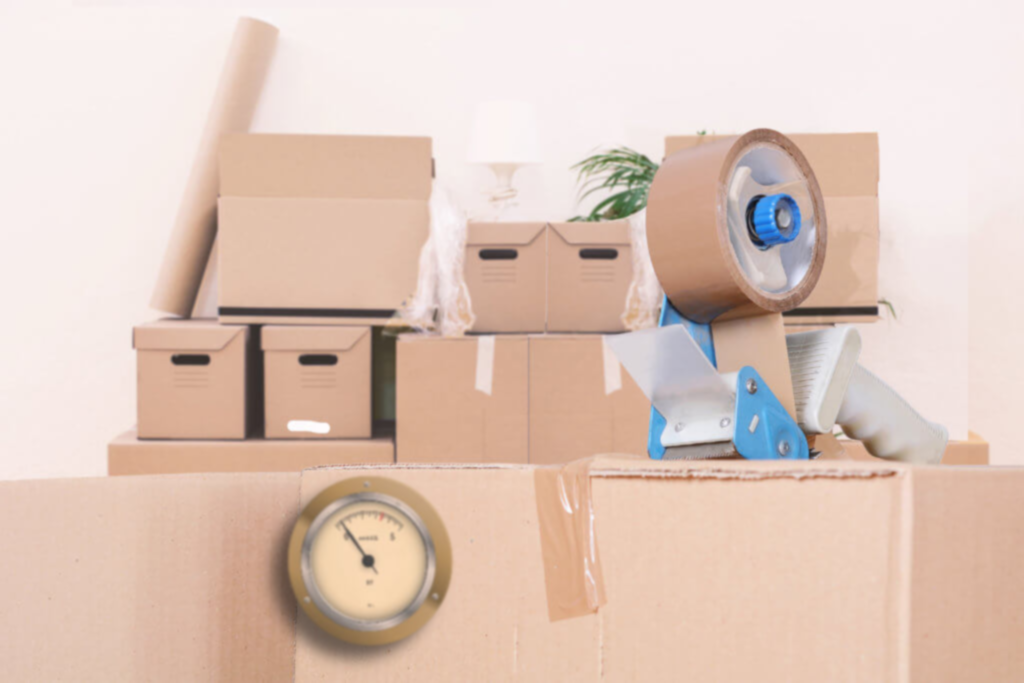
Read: 0.5,kV
